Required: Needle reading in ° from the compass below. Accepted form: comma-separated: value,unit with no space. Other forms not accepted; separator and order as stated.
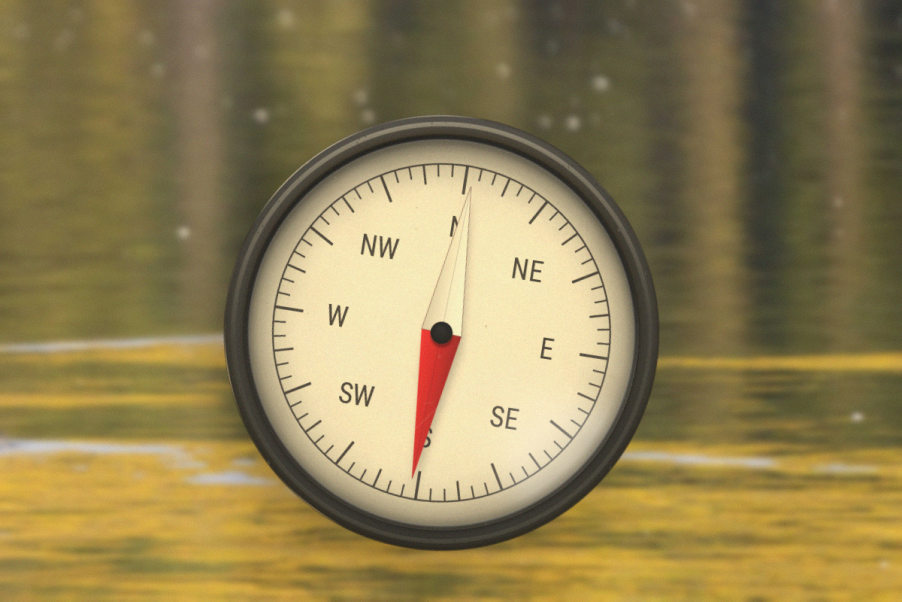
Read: 182.5,°
